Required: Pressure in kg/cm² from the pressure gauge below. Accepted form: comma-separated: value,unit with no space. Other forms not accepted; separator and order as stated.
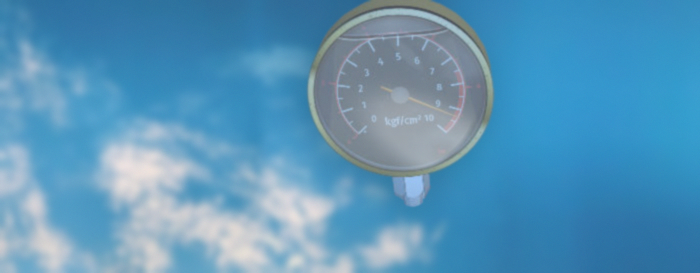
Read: 9.25,kg/cm²
